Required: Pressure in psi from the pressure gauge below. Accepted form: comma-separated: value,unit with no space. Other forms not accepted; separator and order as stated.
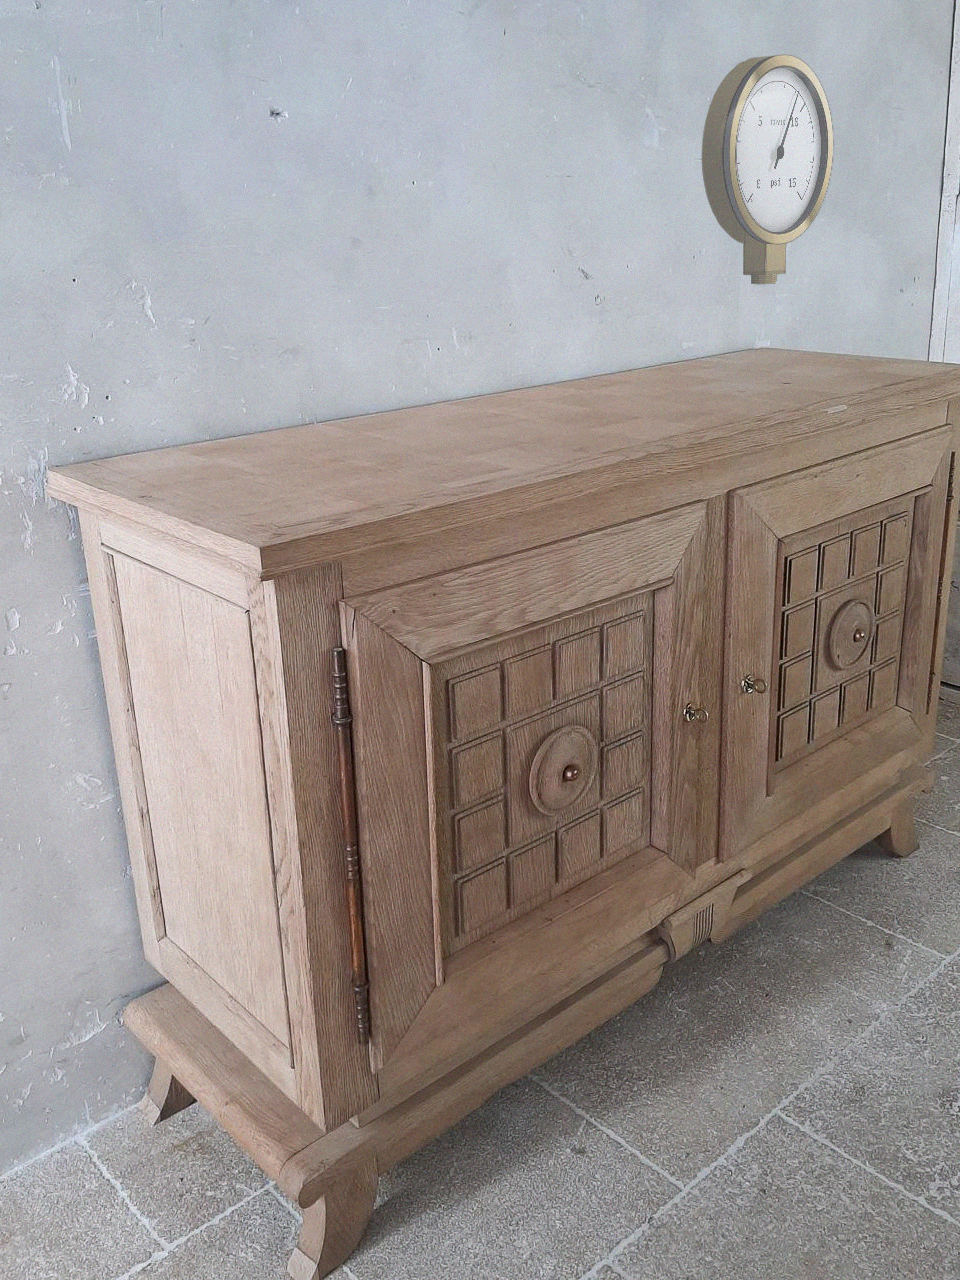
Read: 9,psi
